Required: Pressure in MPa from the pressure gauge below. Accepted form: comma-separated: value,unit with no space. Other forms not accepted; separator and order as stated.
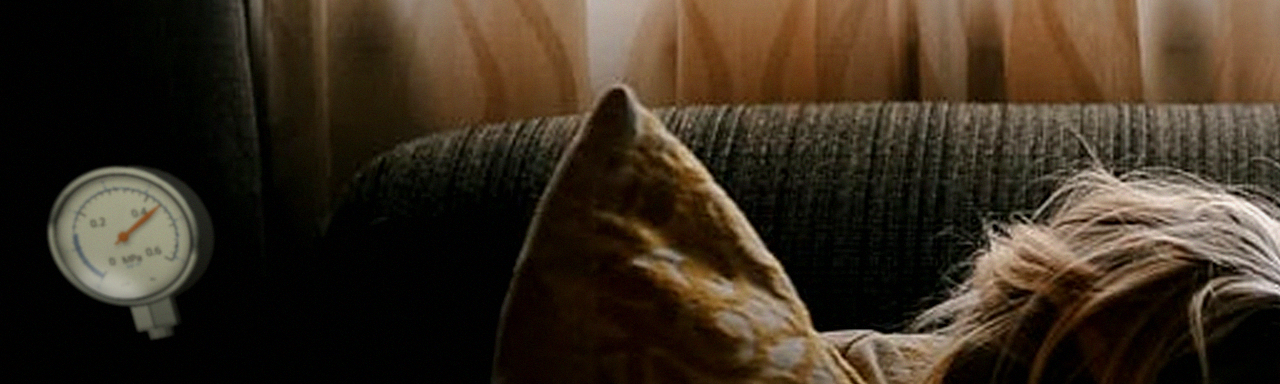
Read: 0.44,MPa
